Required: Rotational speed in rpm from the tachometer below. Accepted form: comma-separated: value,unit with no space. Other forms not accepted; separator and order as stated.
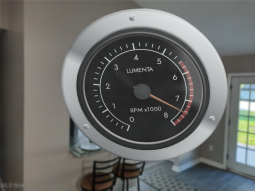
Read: 7400,rpm
